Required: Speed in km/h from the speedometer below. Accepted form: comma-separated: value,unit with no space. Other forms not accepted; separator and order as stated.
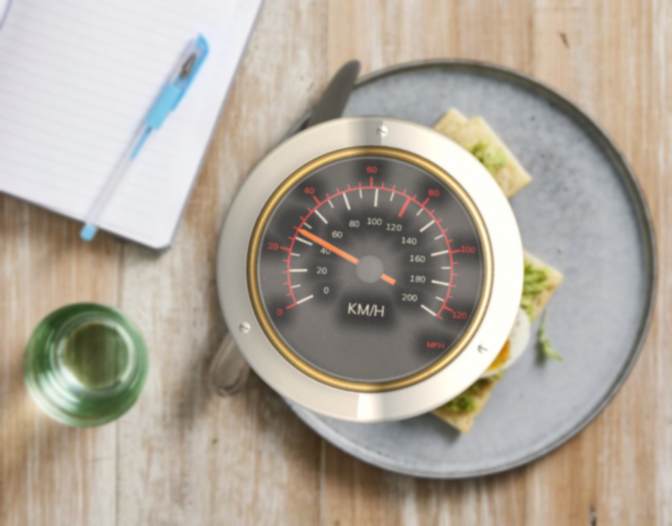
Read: 45,km/h
